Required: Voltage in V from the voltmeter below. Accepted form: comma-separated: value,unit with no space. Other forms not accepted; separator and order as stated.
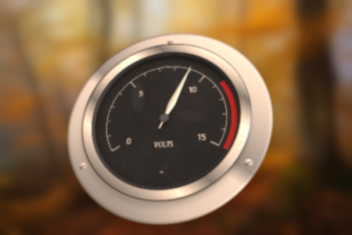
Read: 9,V
